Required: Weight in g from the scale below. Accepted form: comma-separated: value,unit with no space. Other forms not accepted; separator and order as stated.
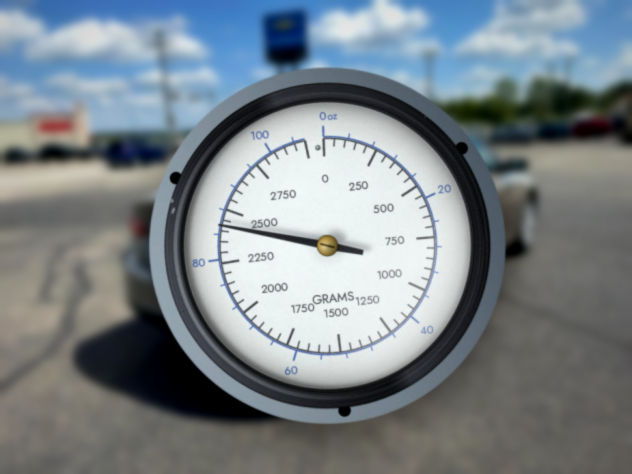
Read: 2425,g
